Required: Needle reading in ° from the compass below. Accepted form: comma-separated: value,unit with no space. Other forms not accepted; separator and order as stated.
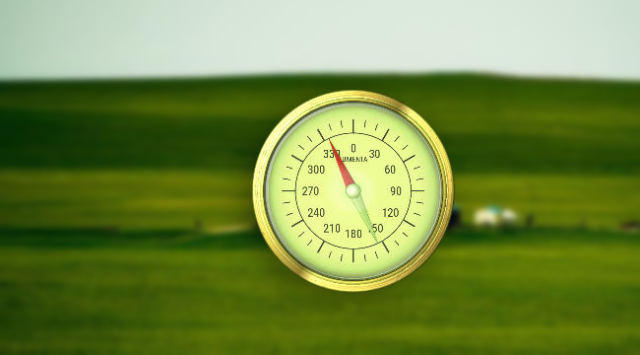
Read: 335,°
